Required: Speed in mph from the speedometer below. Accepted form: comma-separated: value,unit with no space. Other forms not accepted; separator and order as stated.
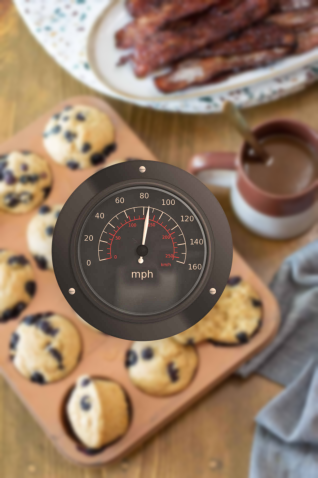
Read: 85,mph
